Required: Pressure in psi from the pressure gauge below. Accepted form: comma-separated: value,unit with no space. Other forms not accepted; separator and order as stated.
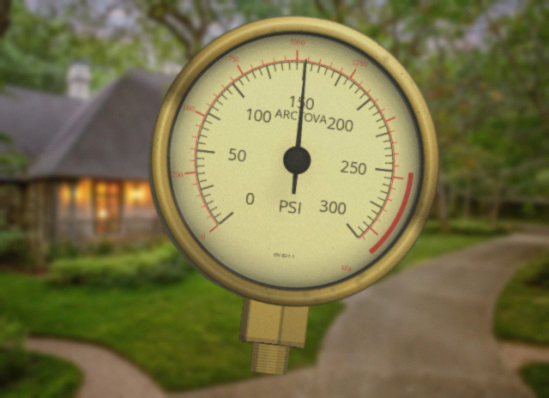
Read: 150,psi
